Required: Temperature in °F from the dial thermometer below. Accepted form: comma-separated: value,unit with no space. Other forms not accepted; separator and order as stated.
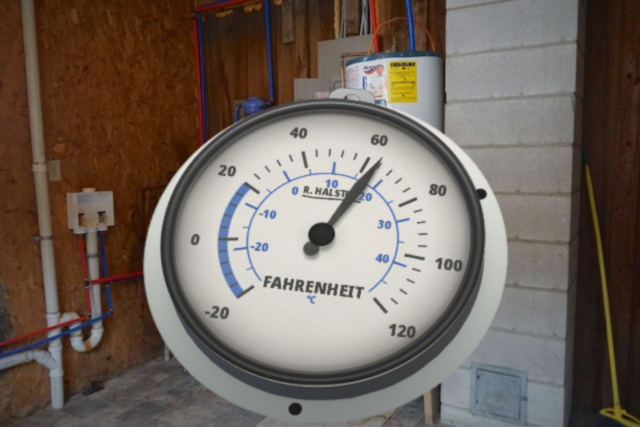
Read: 64,°F
